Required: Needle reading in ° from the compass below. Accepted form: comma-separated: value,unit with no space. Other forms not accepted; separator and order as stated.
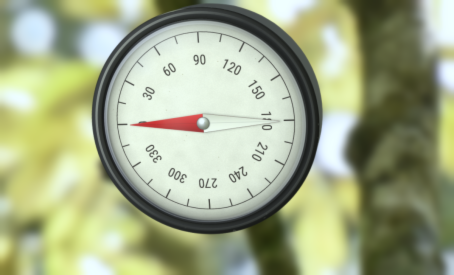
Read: 0,°
